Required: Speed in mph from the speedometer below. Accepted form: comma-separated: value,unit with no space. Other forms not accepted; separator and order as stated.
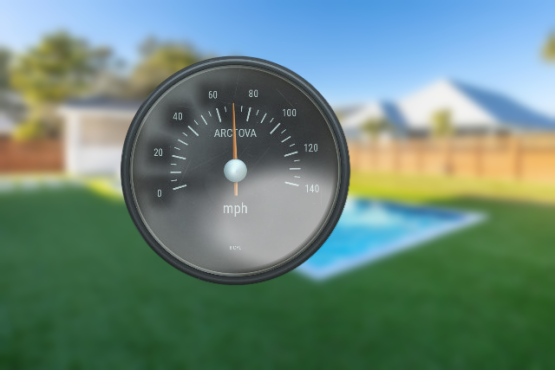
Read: 70,mph
